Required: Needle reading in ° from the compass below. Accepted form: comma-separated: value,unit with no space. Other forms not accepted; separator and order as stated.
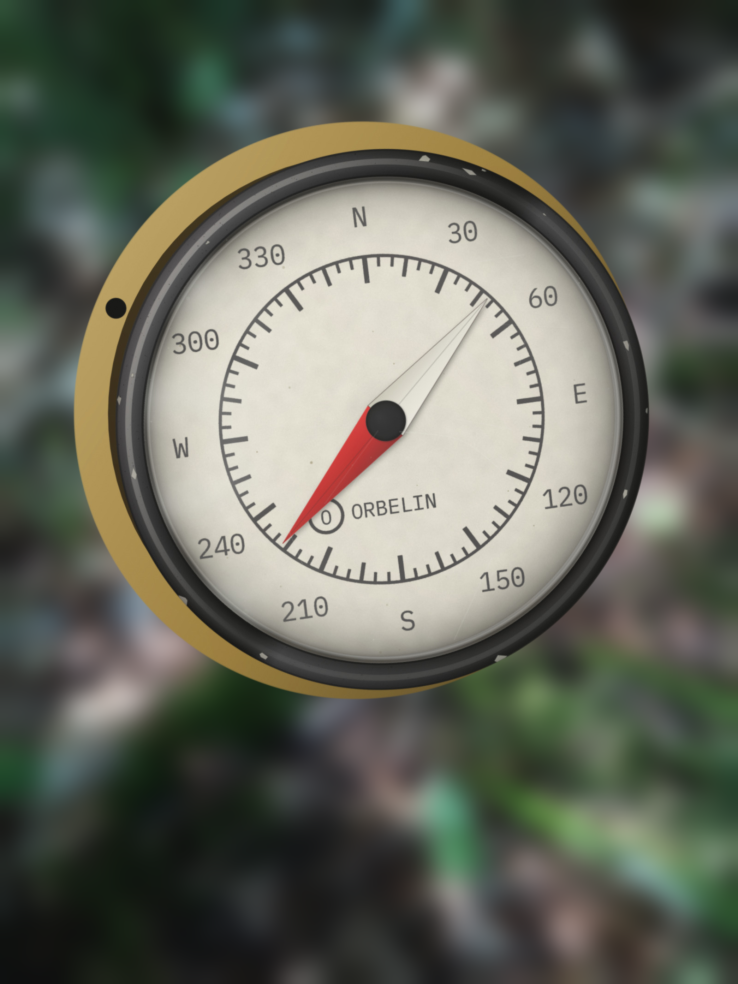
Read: 227.5,°
